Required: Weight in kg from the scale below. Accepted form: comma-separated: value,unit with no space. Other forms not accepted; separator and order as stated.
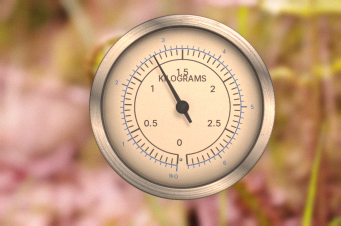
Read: 1.25,kg
